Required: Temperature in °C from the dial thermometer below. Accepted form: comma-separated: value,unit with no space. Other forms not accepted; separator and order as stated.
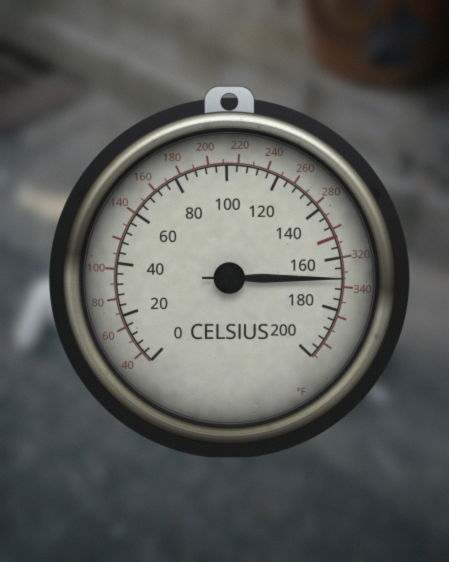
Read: 168,°C
